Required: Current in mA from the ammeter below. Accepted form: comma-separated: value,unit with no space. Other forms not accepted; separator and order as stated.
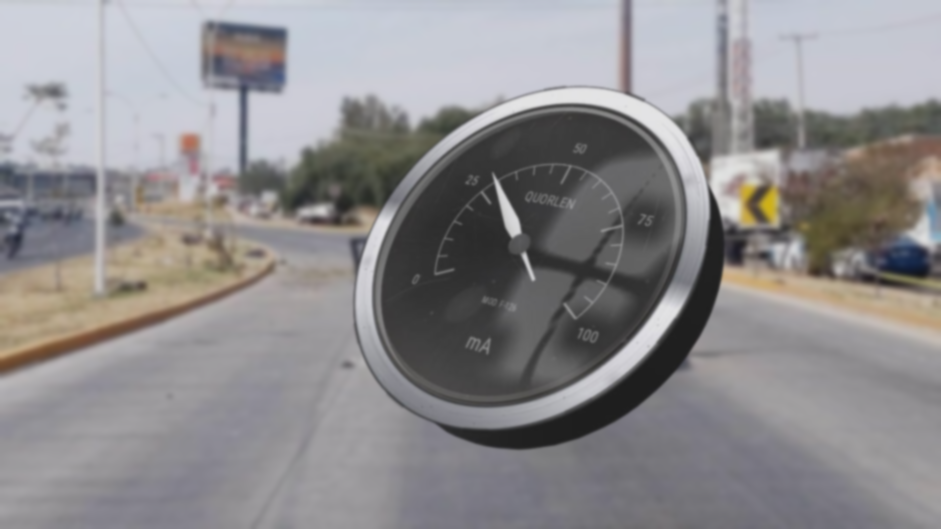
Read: 30,mA
